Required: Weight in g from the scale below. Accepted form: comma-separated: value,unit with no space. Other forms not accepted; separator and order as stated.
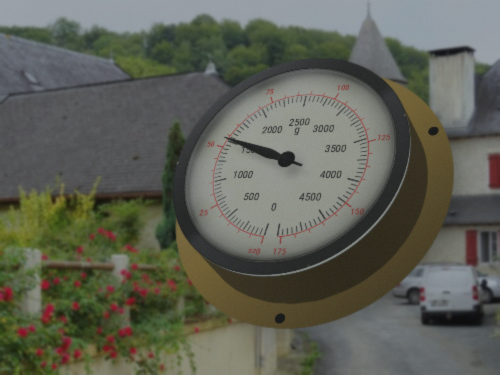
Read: 1500,g
